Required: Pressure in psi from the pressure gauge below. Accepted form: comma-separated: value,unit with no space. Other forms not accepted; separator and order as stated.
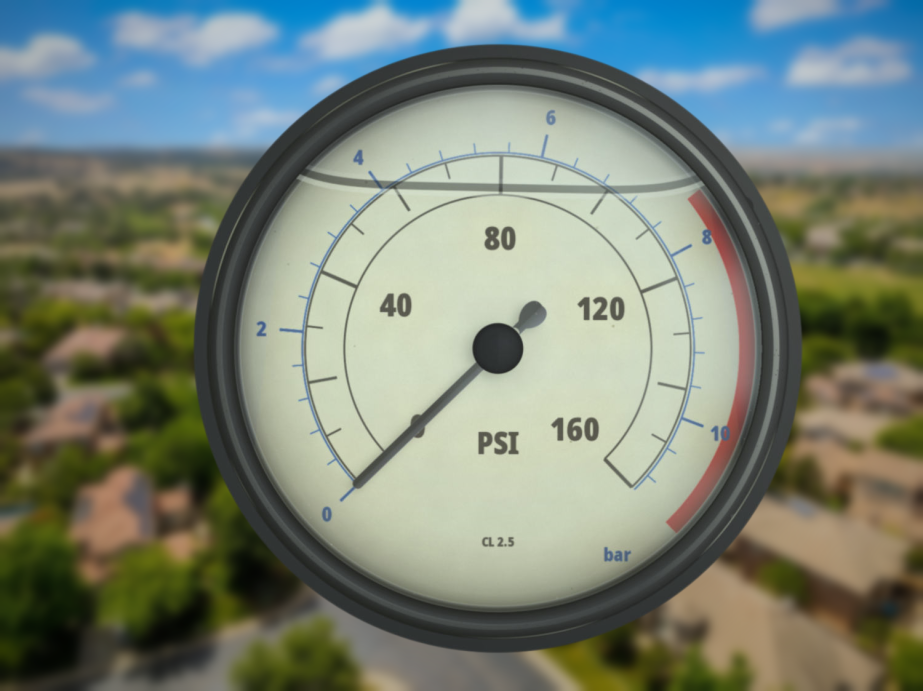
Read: 0,psi
